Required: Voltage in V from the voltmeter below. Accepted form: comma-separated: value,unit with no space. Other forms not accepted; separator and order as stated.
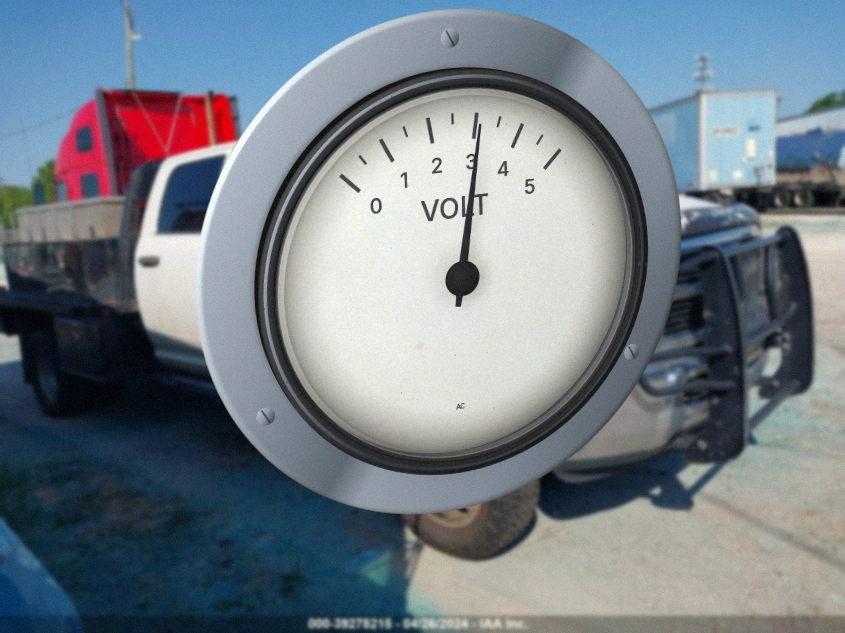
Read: 3,V
